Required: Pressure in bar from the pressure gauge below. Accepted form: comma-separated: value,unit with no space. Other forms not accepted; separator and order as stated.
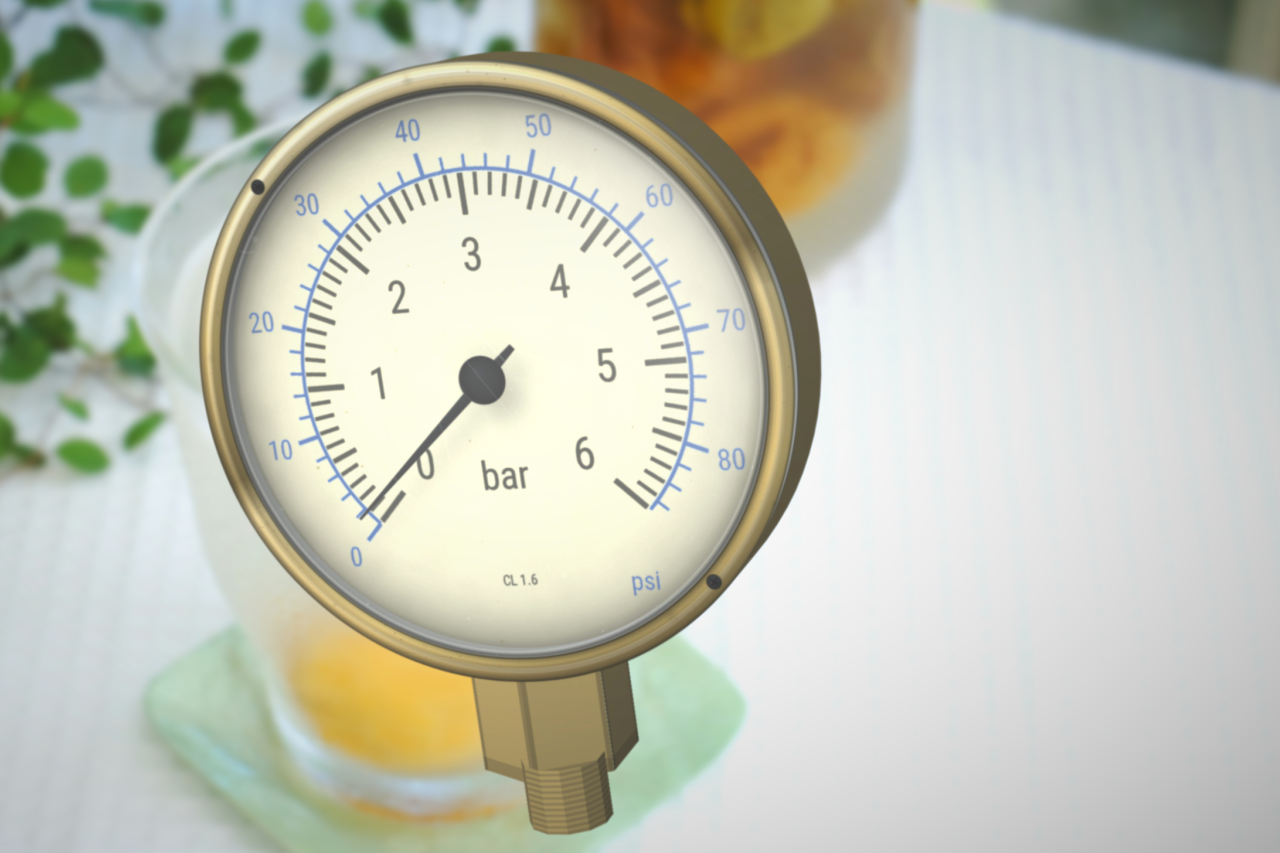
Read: 0.1,bar
